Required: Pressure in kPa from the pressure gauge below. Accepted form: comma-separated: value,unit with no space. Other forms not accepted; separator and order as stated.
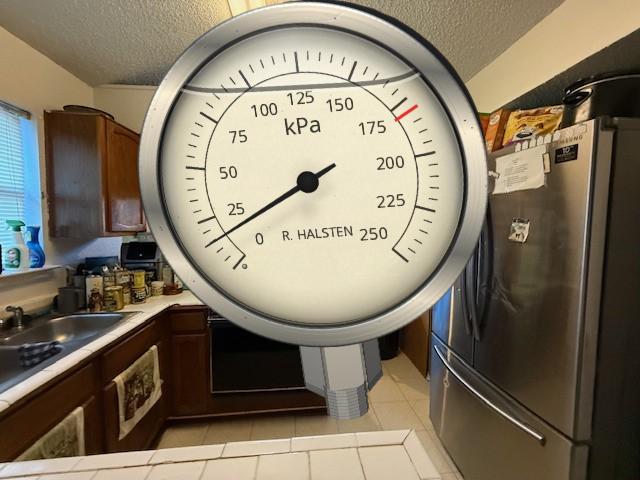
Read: 15,kPa
